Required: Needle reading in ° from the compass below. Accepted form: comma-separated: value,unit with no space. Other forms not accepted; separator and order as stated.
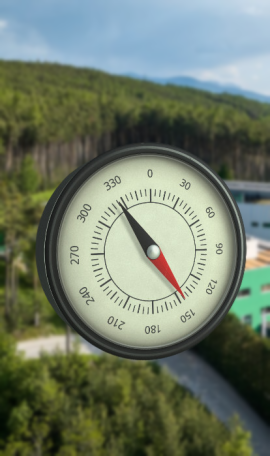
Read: 145,°
